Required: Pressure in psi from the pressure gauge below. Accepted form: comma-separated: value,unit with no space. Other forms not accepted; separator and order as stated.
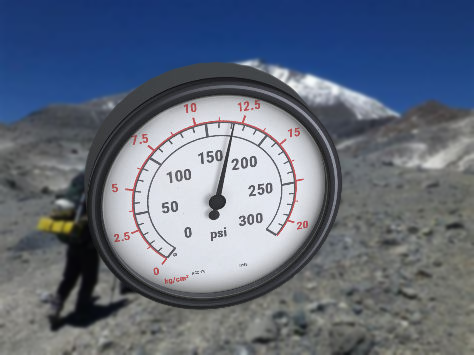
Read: 170,psi
